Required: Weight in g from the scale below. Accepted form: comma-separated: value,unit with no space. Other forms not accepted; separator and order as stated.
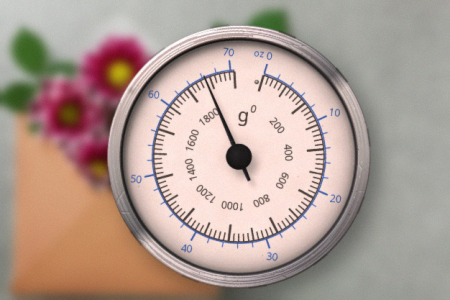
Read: 1880,g
